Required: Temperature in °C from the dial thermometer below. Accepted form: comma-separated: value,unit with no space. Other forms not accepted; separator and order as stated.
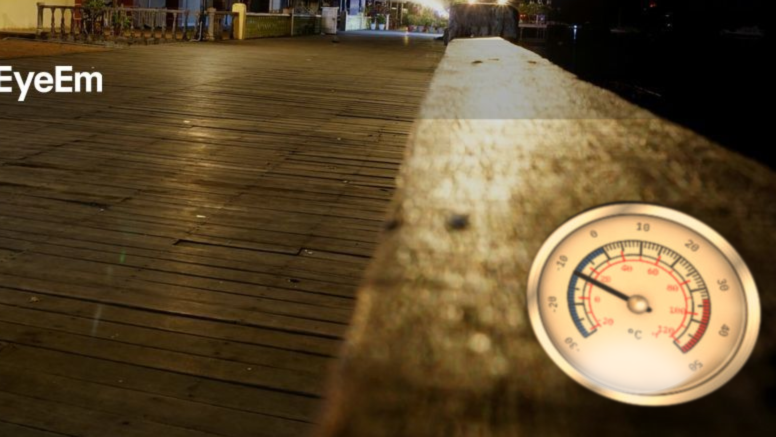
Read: -10,°C
